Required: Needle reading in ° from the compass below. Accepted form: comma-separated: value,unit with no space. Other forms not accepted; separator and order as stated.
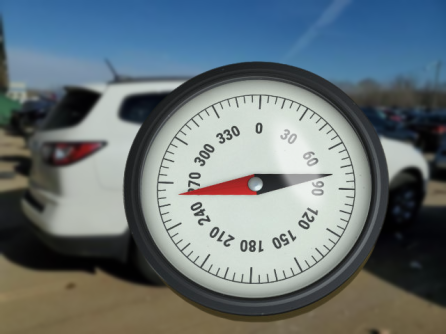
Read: 260,°
